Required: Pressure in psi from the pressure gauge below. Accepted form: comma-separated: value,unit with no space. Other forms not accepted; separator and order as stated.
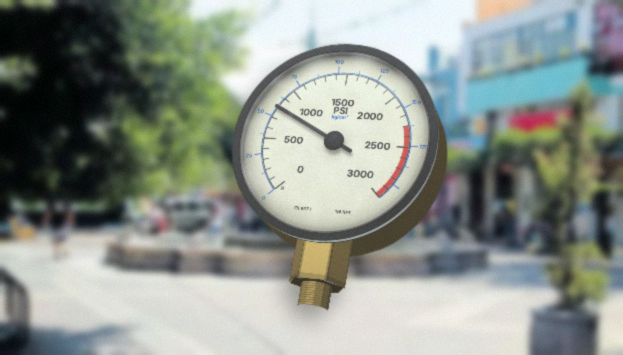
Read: 800,psi
